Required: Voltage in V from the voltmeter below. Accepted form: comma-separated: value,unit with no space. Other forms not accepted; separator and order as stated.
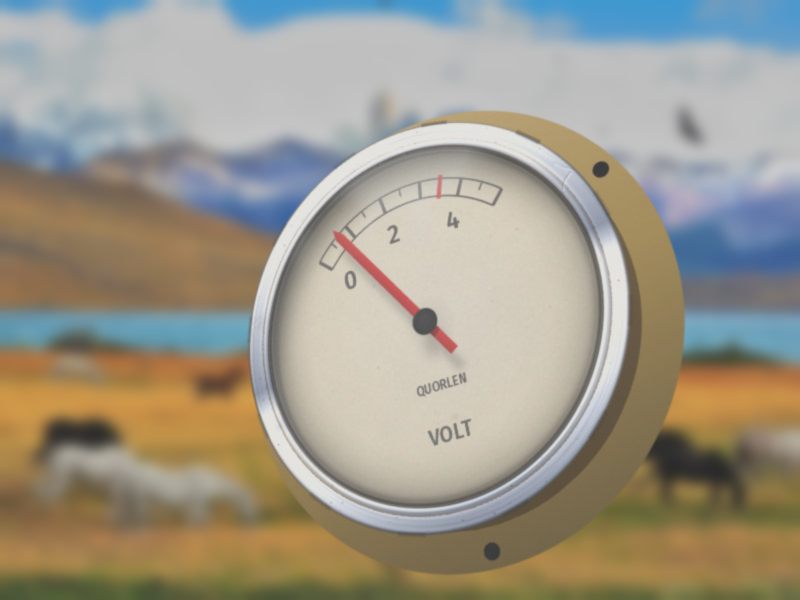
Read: 0.75,V
